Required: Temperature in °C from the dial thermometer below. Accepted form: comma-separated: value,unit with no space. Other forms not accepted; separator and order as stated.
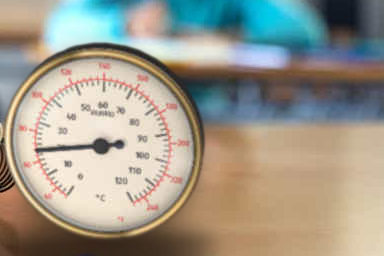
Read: 20,°C
